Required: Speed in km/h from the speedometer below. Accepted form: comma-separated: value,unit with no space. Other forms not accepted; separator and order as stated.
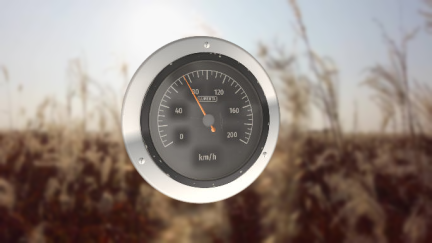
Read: 75,km/h
